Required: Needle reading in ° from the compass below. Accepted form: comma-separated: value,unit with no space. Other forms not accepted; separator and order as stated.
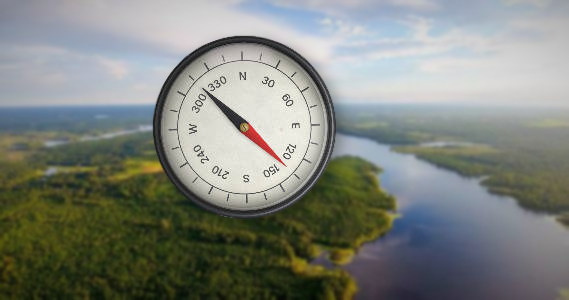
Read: 135,°
